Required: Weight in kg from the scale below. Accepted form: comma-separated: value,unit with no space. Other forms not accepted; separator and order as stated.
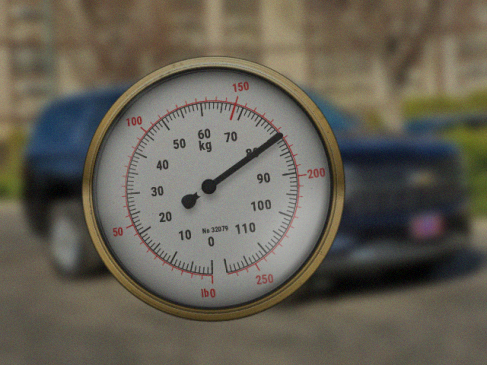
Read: 81,kg
